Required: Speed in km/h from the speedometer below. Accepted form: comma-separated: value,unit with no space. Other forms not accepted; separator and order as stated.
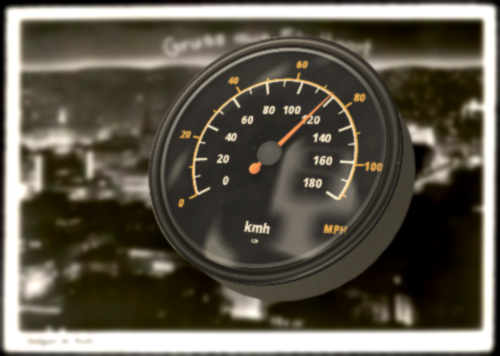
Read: 120,km/h
